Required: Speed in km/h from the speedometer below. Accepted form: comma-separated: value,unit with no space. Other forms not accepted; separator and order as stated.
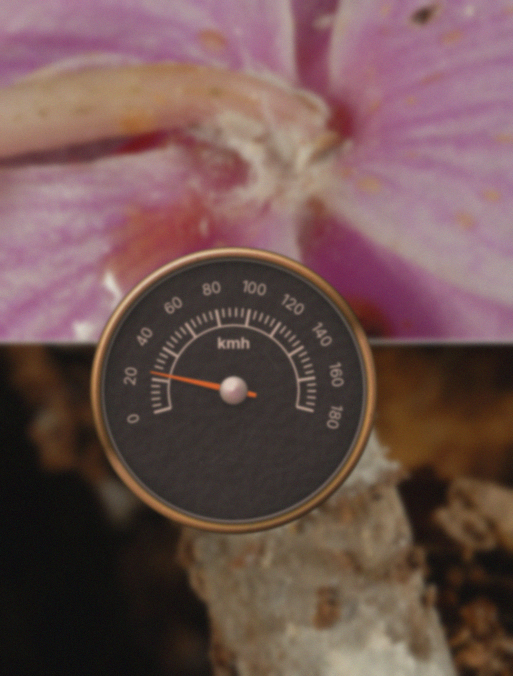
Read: 24,km/h
